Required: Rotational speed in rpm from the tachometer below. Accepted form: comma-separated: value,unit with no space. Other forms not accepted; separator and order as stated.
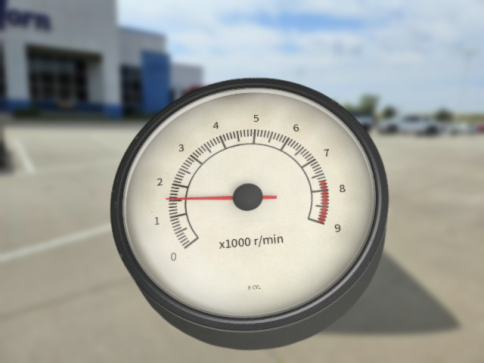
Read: 1500,rpm
